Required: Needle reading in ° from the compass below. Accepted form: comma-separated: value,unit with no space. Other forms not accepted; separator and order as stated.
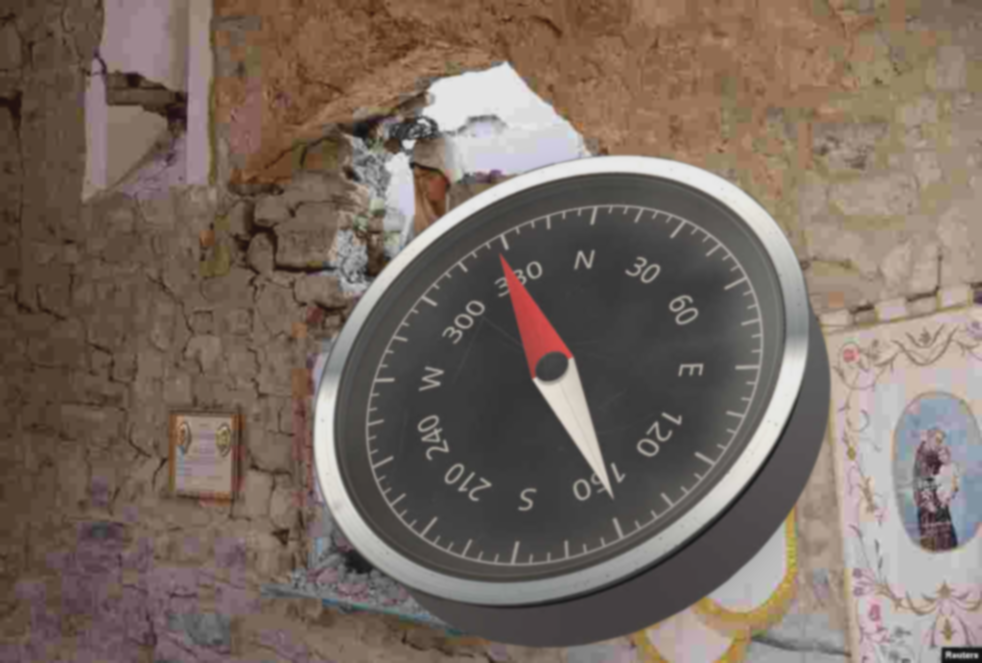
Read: 327.5,°
